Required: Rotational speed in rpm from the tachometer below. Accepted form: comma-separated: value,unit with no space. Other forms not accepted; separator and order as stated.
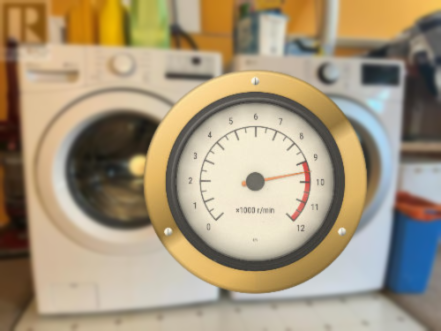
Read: 9500,rpm
